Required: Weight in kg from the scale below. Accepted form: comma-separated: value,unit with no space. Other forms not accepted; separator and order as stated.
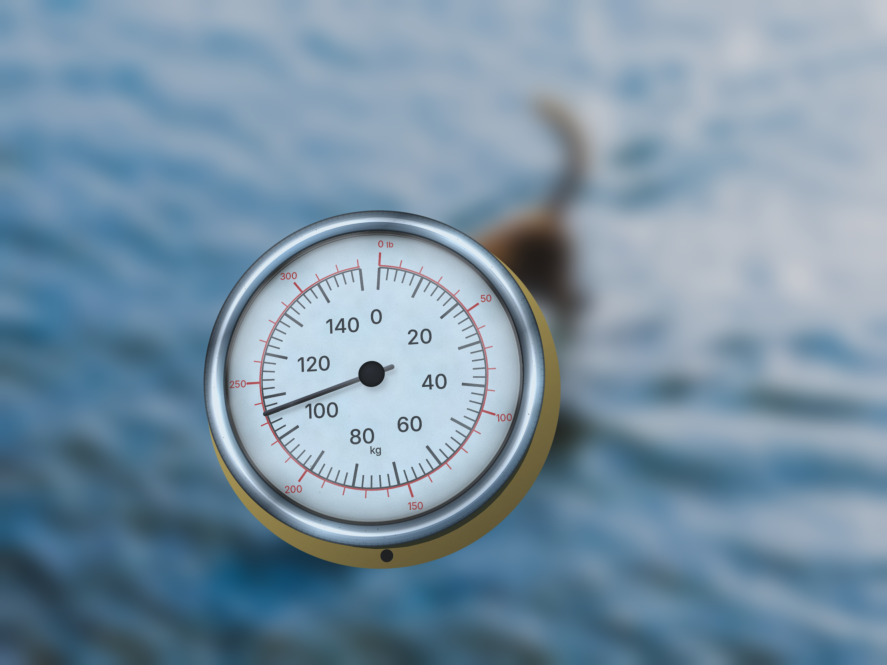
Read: 106,kg
